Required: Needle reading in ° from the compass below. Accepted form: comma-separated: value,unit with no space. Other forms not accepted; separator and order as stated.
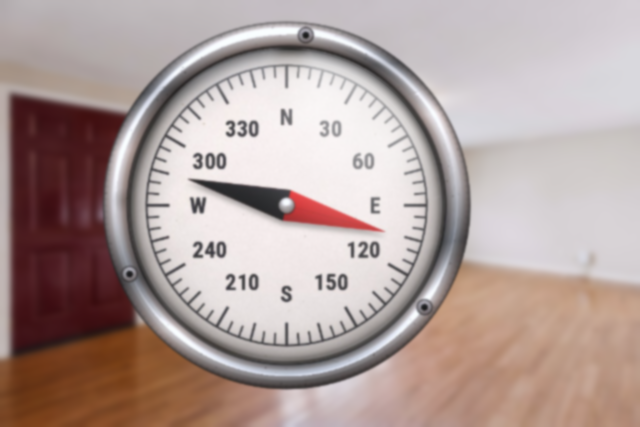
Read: 105,°
